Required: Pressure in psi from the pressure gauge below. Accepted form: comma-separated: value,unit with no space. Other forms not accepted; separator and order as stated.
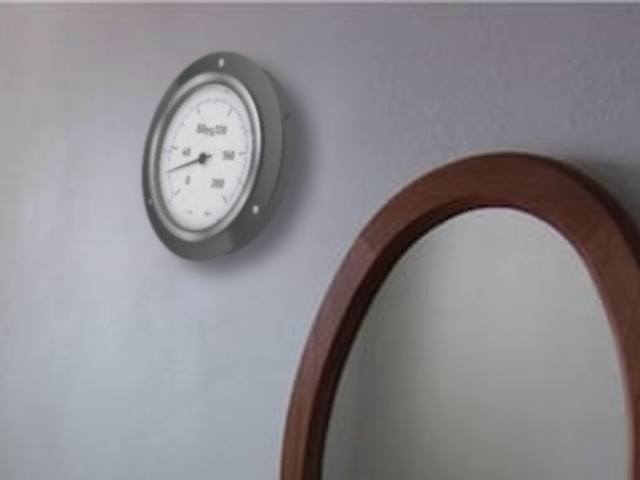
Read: 20,psi
